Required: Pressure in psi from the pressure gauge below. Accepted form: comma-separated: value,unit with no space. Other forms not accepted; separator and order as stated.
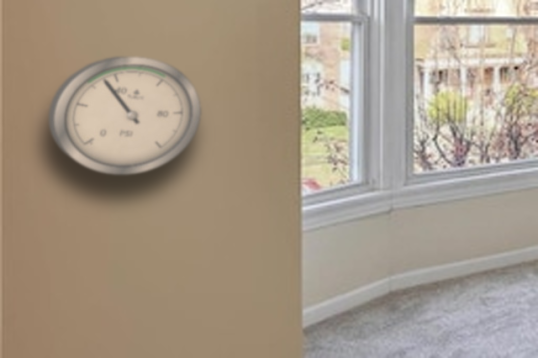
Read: 35,psi
